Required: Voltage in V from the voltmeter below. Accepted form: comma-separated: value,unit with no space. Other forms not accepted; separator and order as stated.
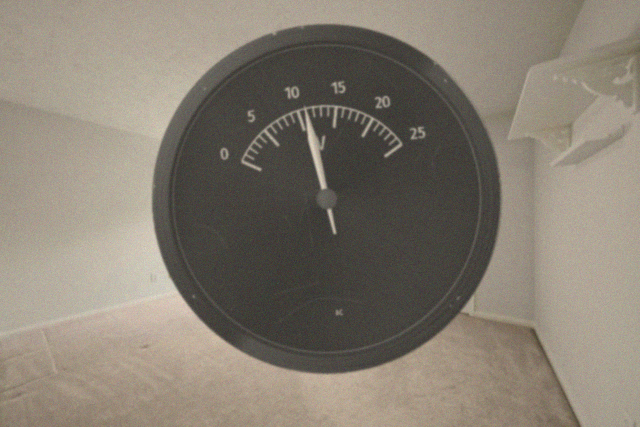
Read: 11,V
